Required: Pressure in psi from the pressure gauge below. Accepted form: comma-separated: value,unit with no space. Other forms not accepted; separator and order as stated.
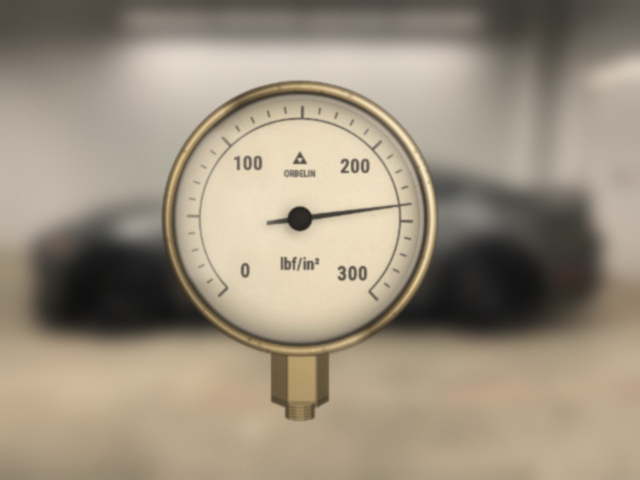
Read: 240,psi
